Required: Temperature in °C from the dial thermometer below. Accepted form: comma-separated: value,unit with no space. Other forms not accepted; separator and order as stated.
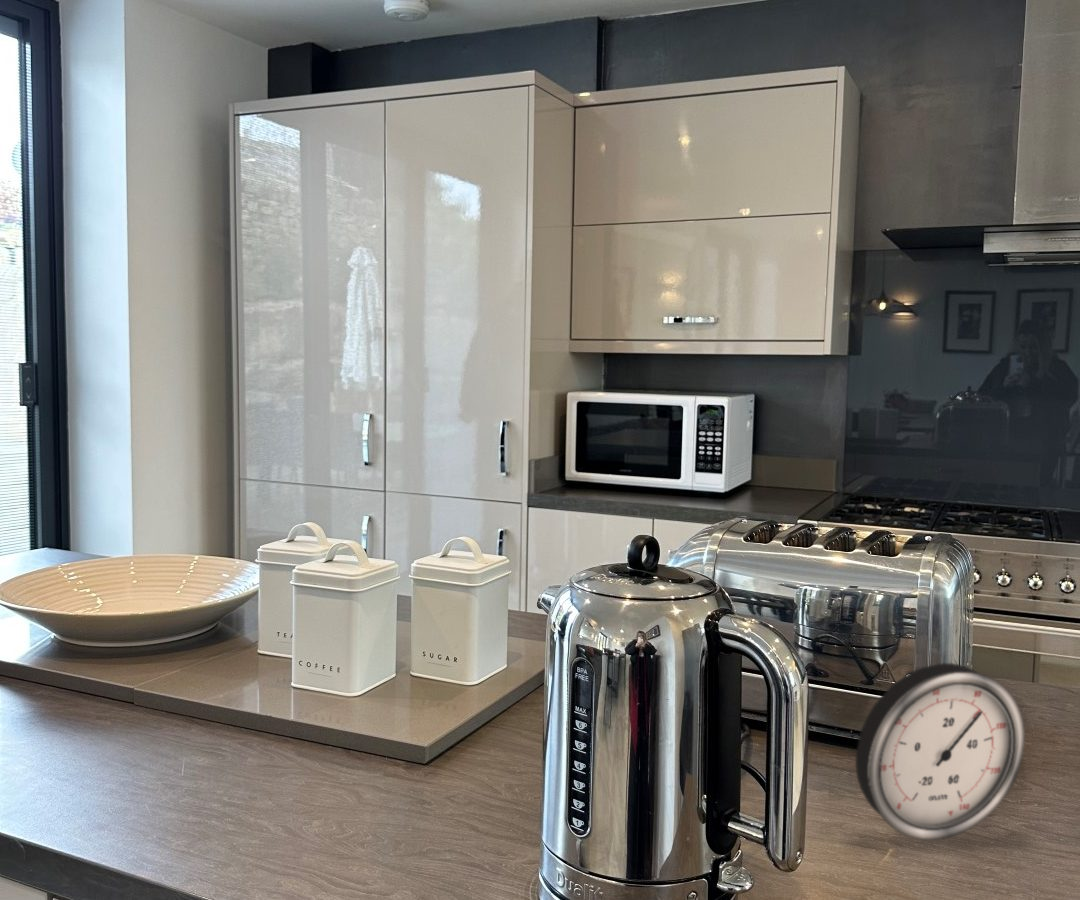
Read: 30,°C
